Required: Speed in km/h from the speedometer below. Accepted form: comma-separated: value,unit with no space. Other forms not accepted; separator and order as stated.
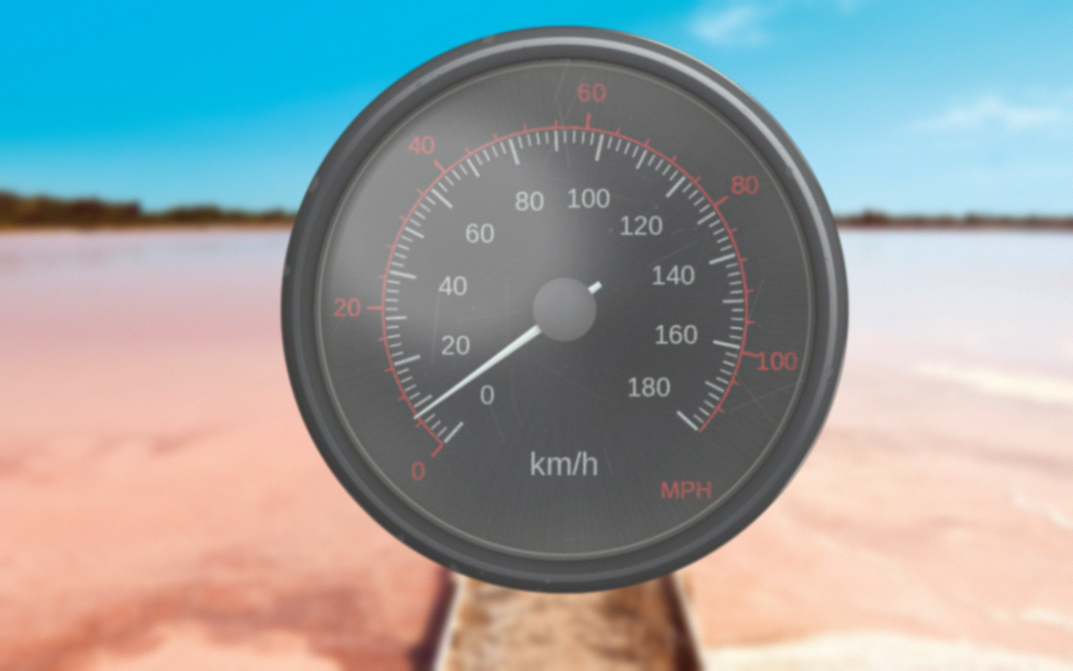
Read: 8,km/h
